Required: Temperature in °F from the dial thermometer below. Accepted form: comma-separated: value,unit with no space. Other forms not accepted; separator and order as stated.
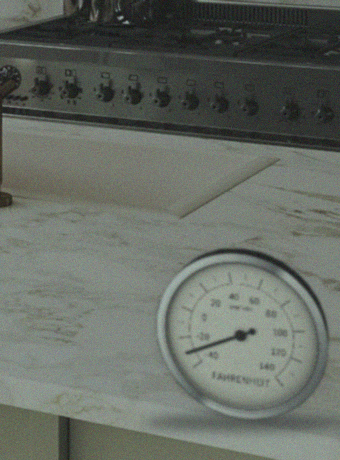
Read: -30,°F
